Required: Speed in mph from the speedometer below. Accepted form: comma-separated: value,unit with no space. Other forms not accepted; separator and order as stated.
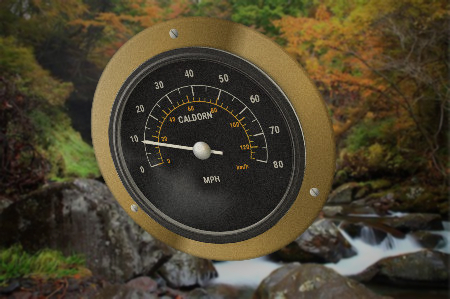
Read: 10,mph
